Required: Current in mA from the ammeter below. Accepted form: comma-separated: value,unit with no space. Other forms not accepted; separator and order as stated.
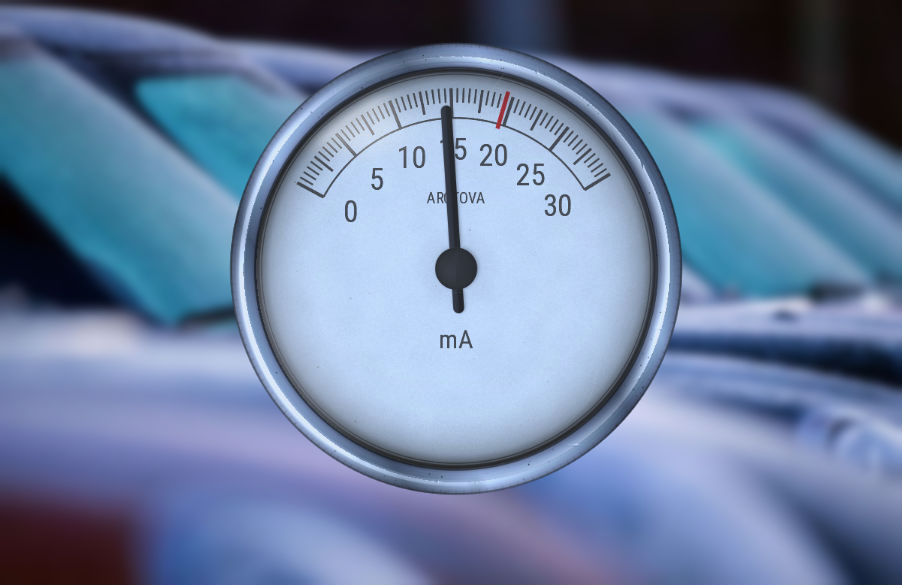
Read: 14.5,mA
